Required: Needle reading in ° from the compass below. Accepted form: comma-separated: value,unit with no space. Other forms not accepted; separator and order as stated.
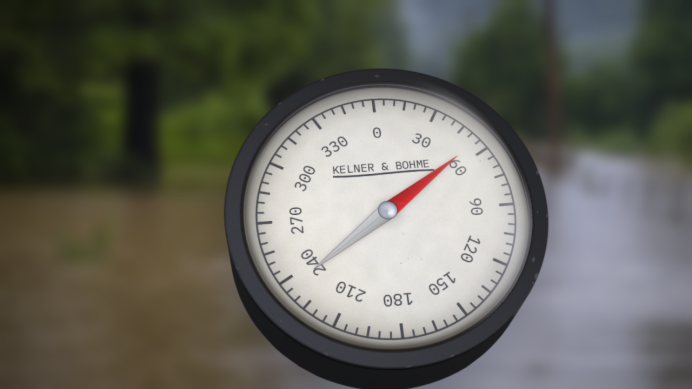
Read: 55,°
